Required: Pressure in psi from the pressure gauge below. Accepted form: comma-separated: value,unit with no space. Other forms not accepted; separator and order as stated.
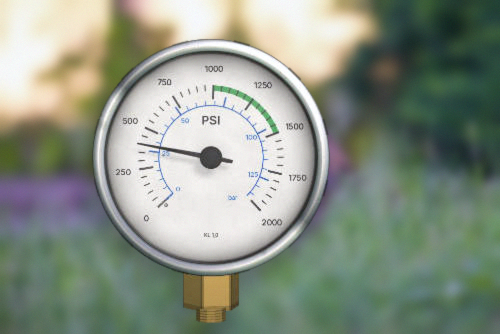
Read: 400,psi
